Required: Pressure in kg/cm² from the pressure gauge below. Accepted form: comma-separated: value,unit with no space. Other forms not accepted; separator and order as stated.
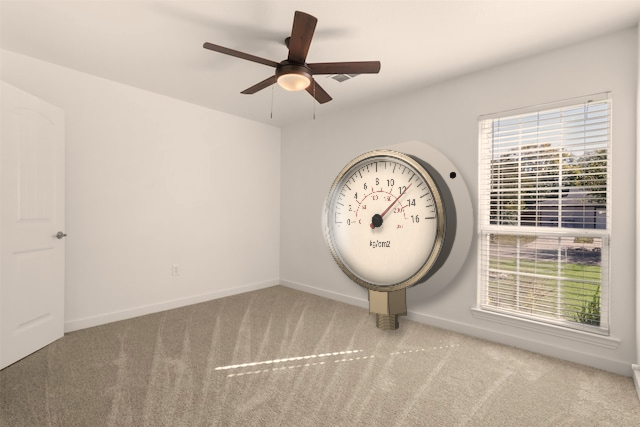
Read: 12.5,kg/cm²
